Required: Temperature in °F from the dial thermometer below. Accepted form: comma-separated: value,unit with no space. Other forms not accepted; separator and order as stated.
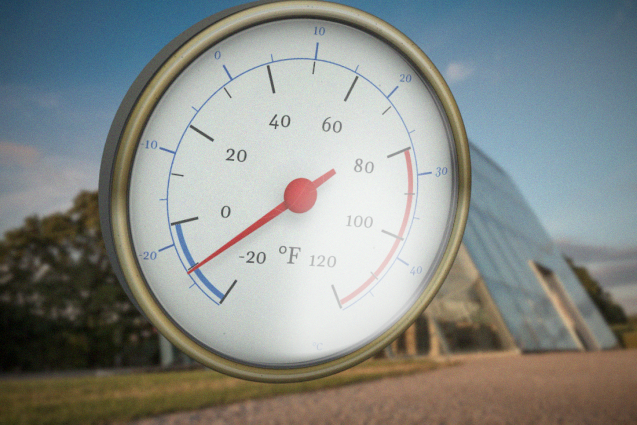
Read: -10,°F
